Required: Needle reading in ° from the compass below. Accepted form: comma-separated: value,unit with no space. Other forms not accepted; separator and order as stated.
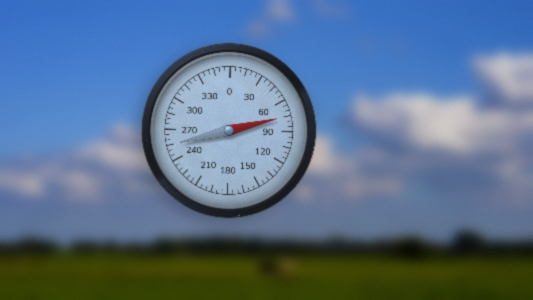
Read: 75,°
